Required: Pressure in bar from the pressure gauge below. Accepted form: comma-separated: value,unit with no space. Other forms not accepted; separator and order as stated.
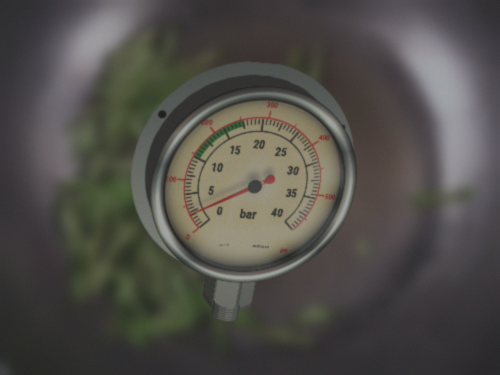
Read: 2.5,bar
